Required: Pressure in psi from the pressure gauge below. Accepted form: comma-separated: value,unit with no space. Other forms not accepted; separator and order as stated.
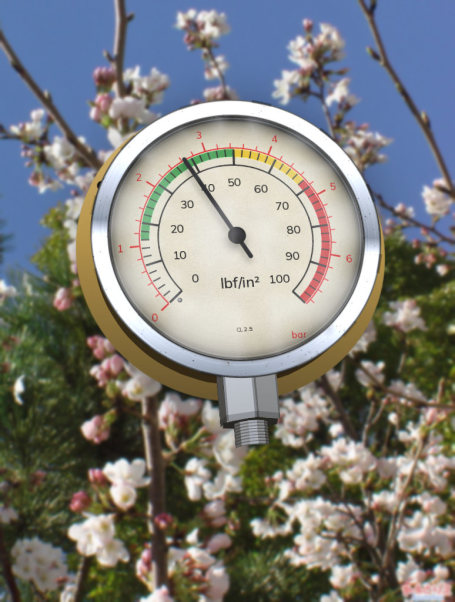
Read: 38,psi
